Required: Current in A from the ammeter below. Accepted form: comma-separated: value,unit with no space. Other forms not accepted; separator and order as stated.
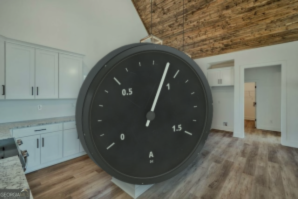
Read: 0.9,A
